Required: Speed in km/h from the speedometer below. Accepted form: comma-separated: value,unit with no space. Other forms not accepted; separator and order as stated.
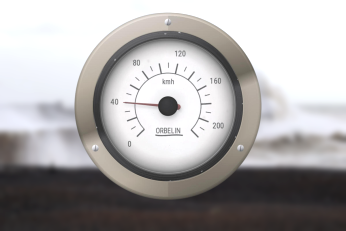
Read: 40,km/h
